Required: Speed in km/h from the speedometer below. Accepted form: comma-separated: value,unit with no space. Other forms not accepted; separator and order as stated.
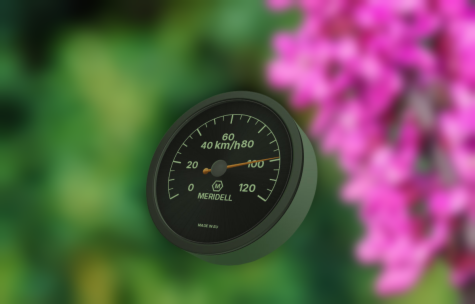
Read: 100,km/h
